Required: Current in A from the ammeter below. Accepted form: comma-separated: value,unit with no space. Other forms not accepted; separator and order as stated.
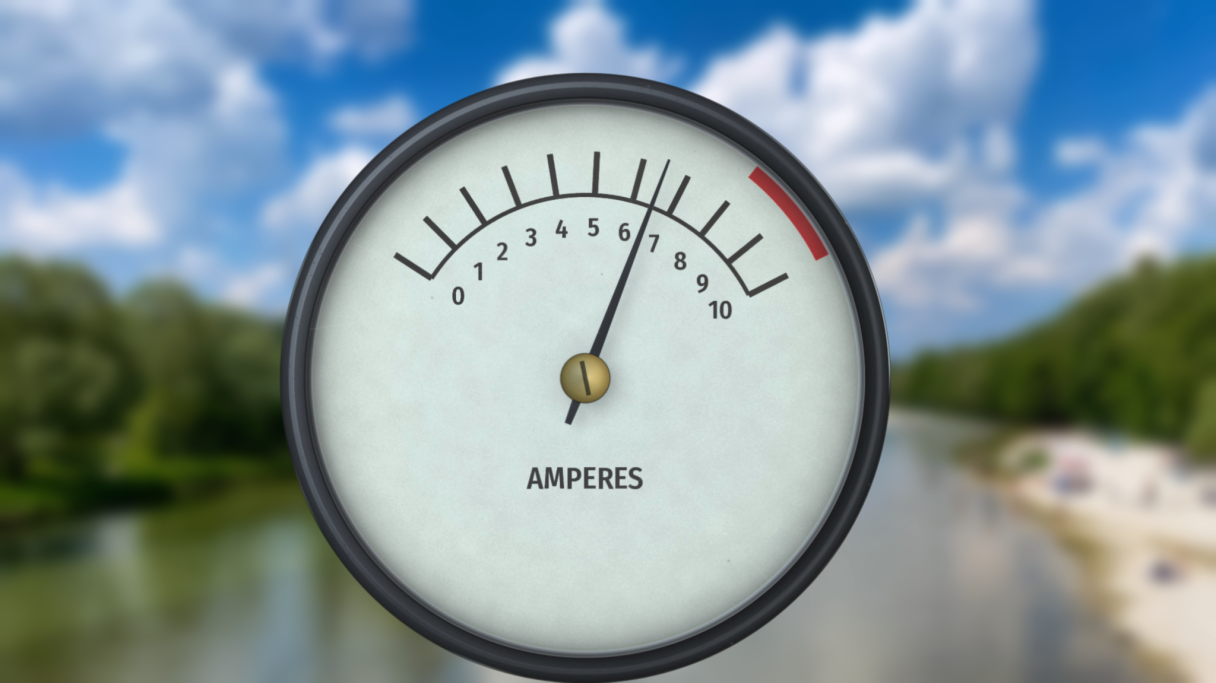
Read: 6.5,A
